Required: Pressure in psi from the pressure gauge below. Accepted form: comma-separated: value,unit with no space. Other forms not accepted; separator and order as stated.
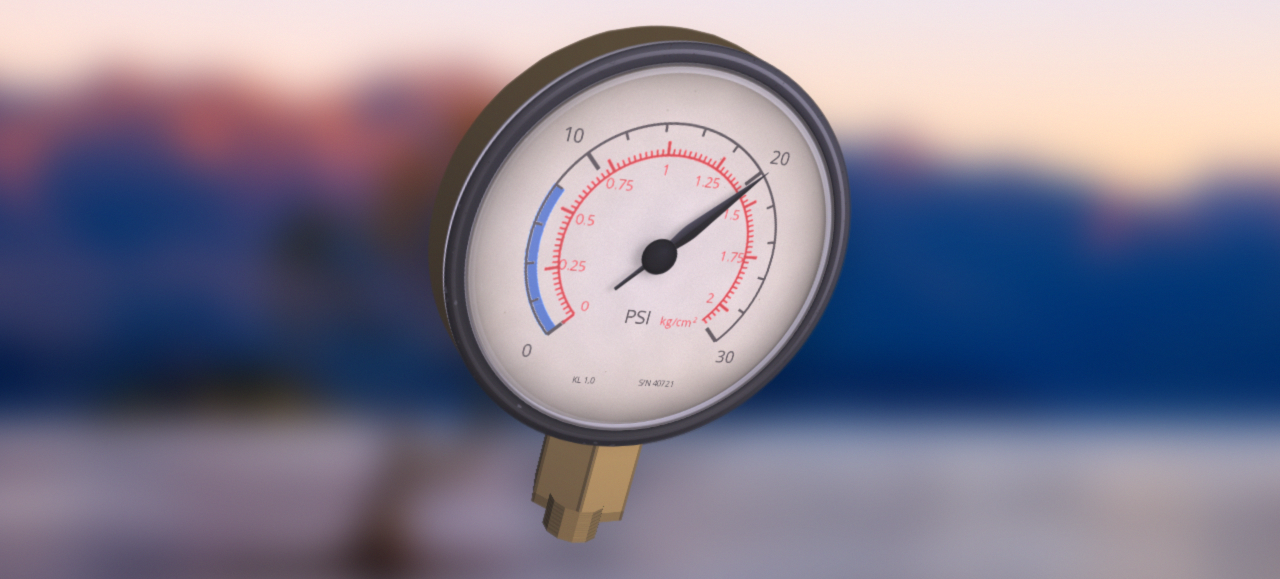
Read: 20,psi
